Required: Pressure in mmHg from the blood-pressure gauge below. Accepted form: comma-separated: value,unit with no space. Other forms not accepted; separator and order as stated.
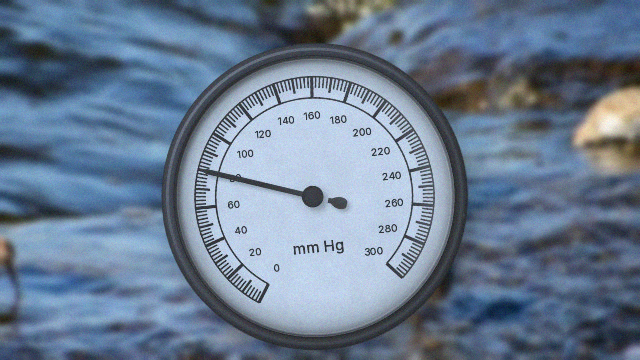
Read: 80,mmHg
